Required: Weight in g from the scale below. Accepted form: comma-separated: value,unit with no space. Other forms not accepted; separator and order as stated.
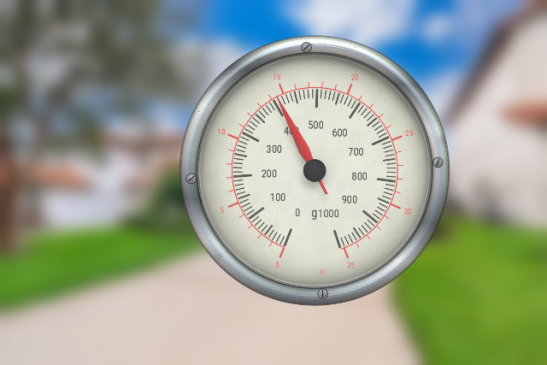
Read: 410,g
